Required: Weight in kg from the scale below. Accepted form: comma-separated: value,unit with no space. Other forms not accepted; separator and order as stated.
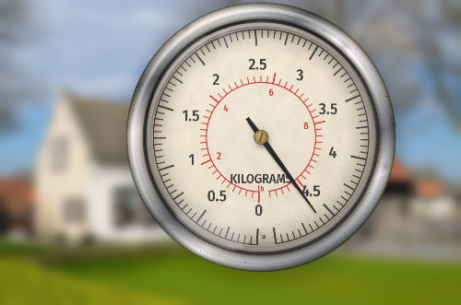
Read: 4.6,kg
